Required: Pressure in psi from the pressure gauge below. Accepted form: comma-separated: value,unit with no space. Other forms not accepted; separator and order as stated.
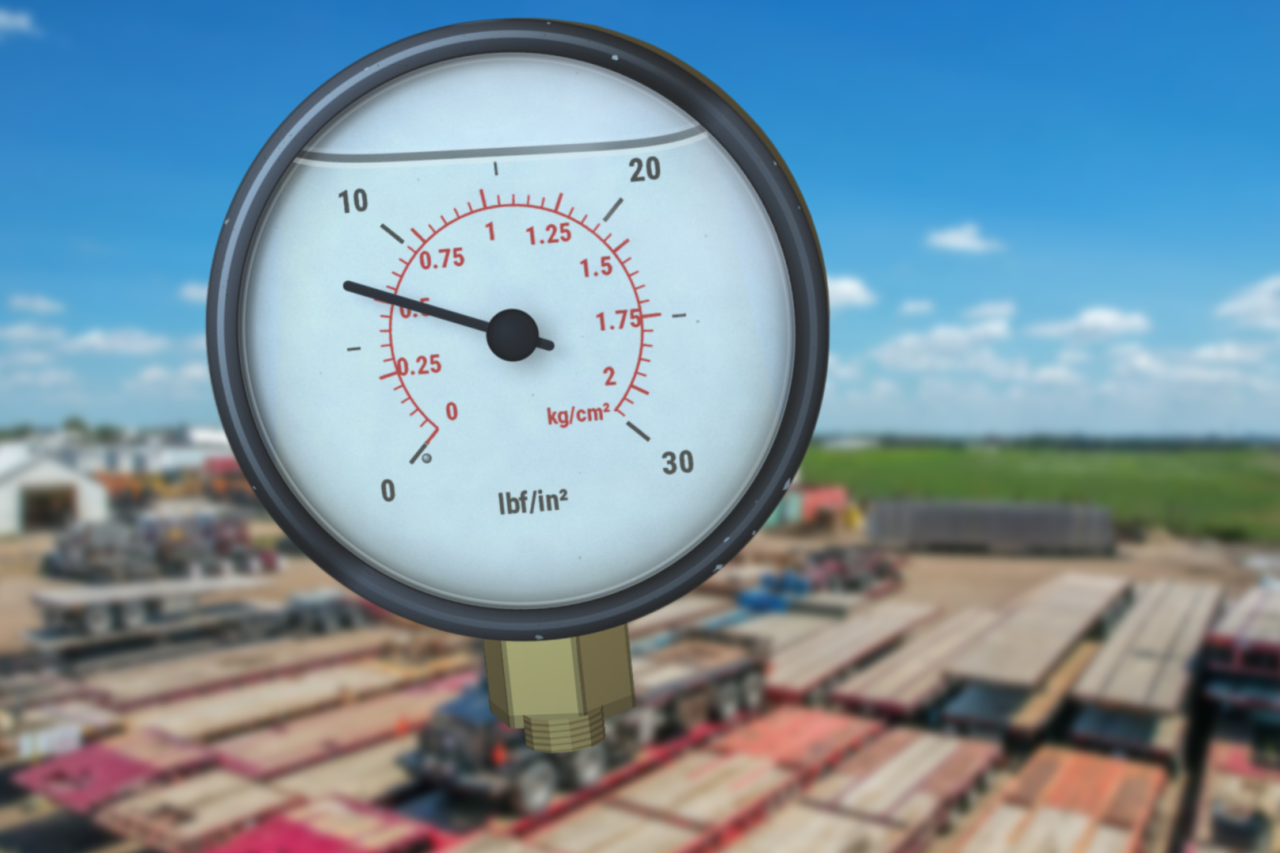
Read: 7.5,psi
